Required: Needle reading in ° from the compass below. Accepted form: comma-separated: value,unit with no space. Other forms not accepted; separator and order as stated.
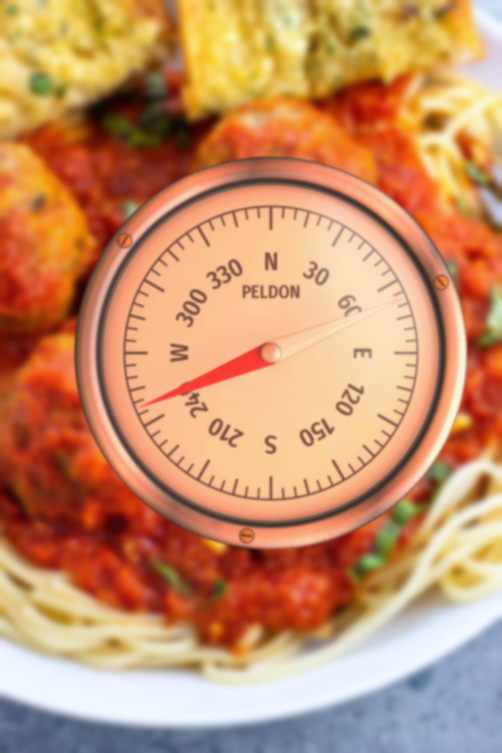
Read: 247.5,°
